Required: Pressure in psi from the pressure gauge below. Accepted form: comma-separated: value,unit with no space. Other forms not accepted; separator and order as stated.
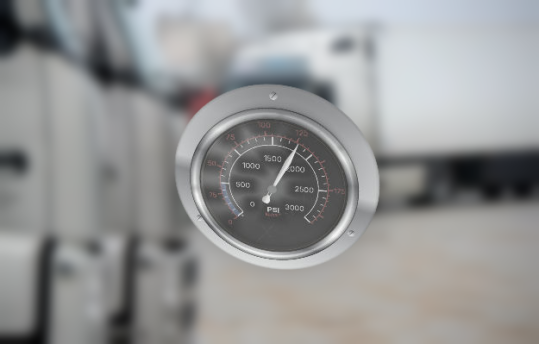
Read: 1800,psi
